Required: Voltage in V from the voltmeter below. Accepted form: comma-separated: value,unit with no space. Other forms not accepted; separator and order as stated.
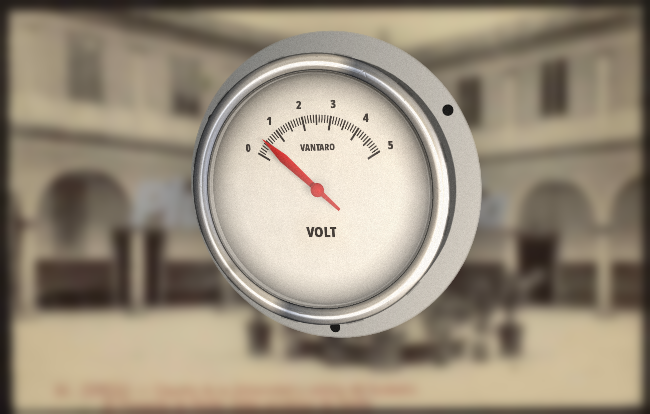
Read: 0.5,V
